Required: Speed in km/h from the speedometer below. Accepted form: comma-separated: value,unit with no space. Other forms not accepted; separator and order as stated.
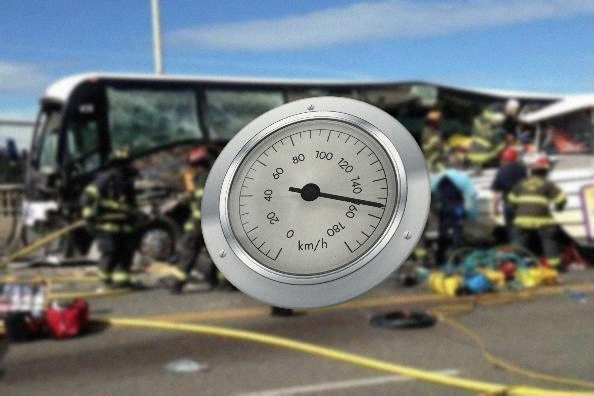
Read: 155,km/h
